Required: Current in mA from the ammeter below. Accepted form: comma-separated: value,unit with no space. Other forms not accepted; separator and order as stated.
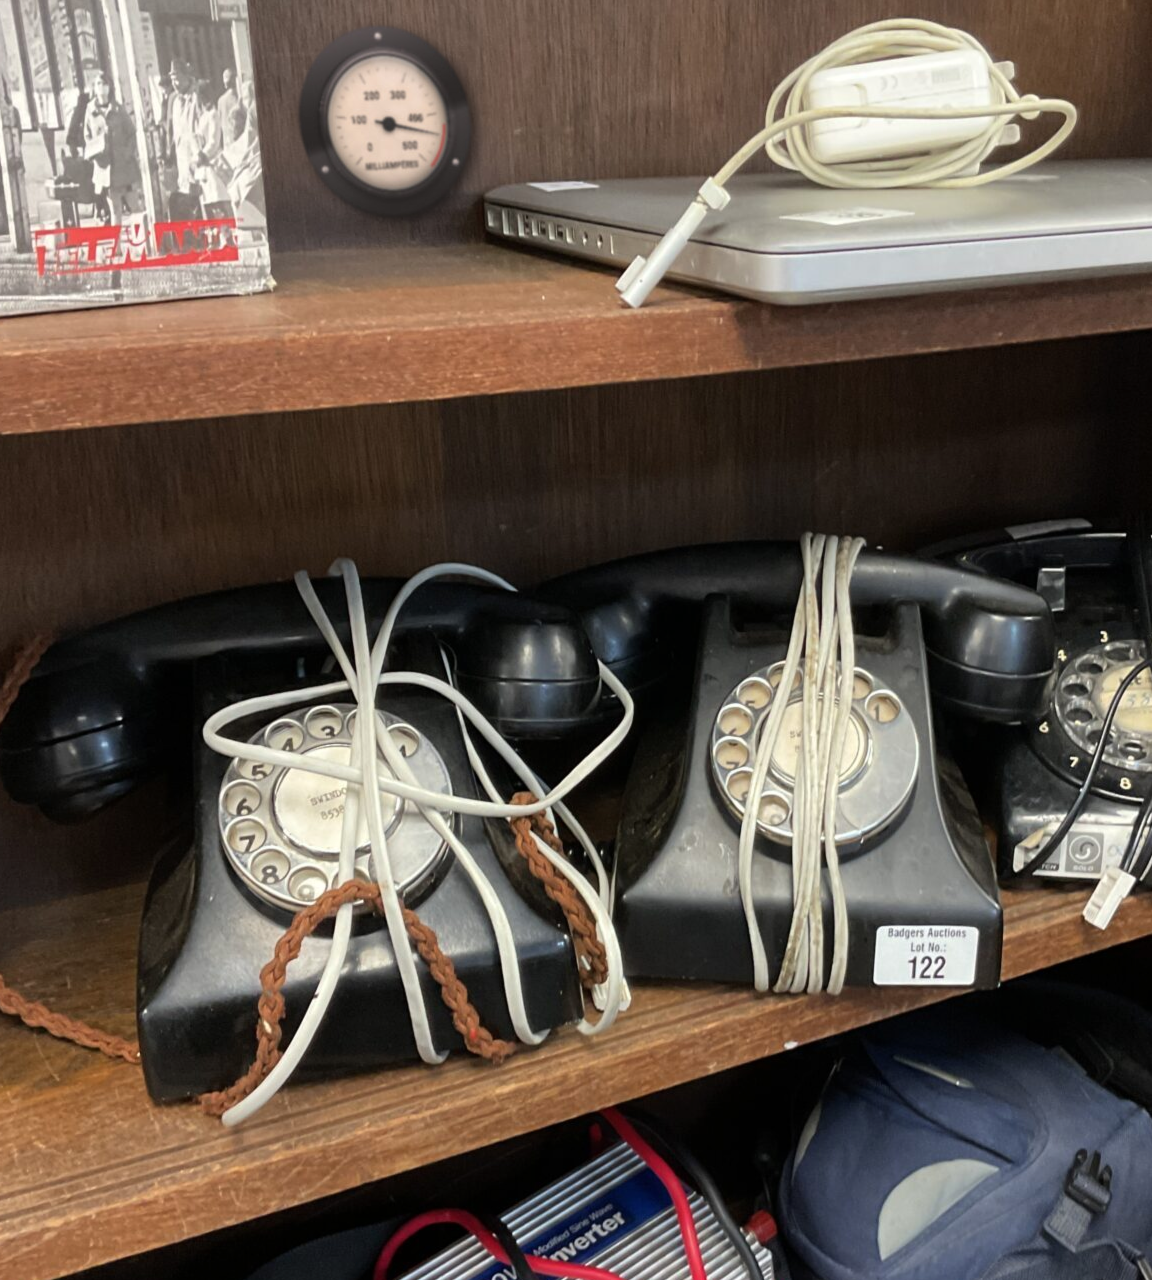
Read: 440,mA
